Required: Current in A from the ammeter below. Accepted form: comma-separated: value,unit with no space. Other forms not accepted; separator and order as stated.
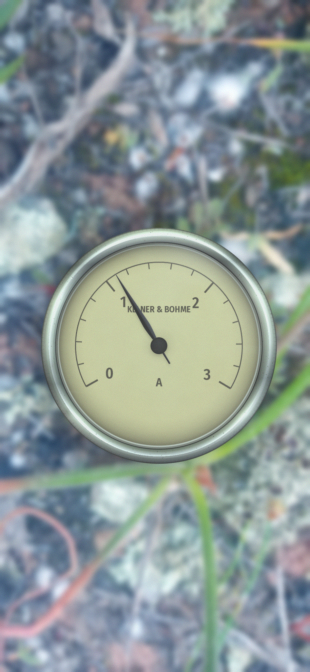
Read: 1.1,A
